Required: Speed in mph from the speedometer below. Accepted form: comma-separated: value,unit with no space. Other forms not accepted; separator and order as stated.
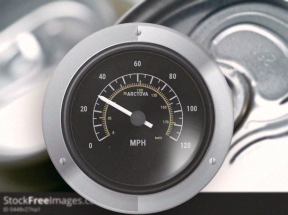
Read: 30,mph
